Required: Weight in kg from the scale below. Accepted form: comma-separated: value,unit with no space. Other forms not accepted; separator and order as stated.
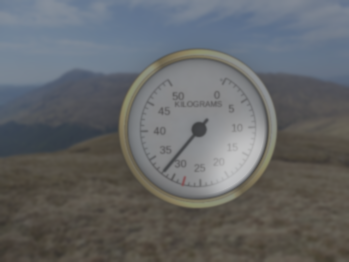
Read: 32,kg
